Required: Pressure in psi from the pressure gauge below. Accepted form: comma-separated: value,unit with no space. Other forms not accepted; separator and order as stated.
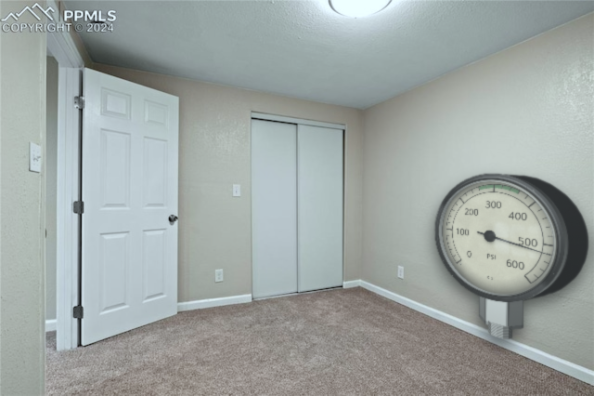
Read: 520,psi
